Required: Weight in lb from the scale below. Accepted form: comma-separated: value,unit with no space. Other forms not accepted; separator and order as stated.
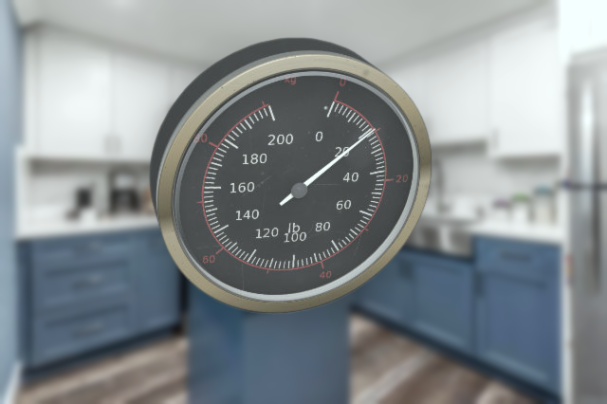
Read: 20,lb
